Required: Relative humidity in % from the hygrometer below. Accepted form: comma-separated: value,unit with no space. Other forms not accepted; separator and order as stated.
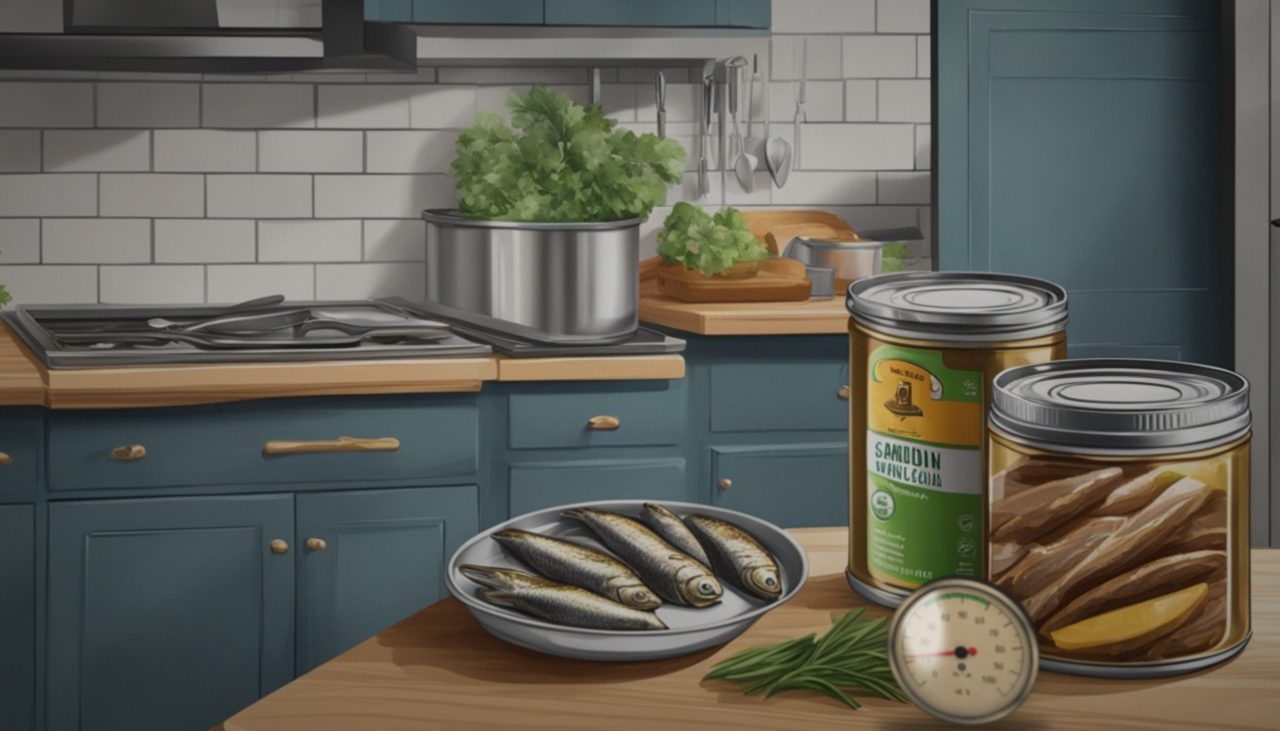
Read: 12.5,%
